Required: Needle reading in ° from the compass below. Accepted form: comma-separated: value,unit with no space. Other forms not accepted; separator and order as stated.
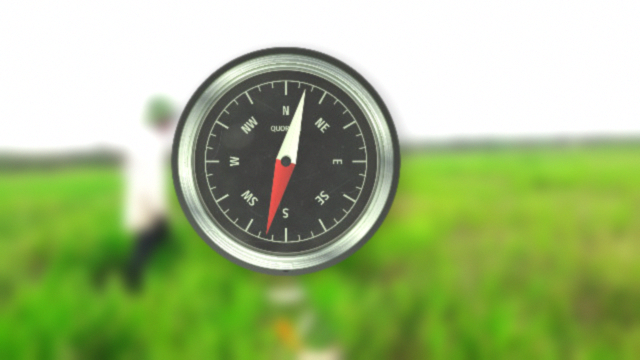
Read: 195,°
